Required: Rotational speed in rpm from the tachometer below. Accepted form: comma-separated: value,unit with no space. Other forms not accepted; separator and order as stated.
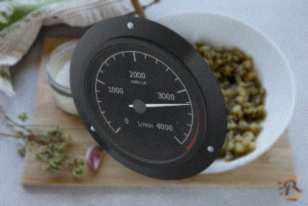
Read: 3200,rpm
